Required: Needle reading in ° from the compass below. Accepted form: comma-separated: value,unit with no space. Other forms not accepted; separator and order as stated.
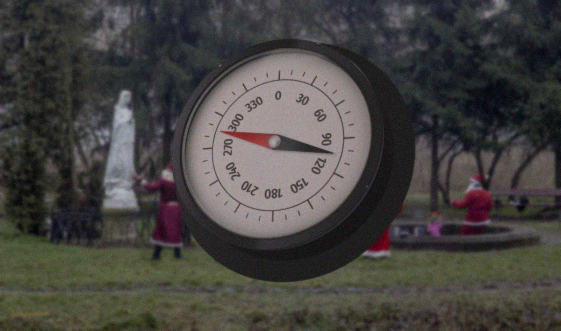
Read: 285,°
